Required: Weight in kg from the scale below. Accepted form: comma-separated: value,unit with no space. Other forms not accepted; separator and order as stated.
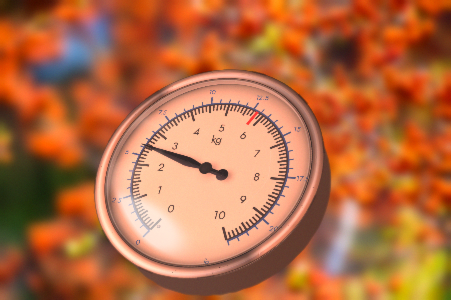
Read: 2.5,kg
